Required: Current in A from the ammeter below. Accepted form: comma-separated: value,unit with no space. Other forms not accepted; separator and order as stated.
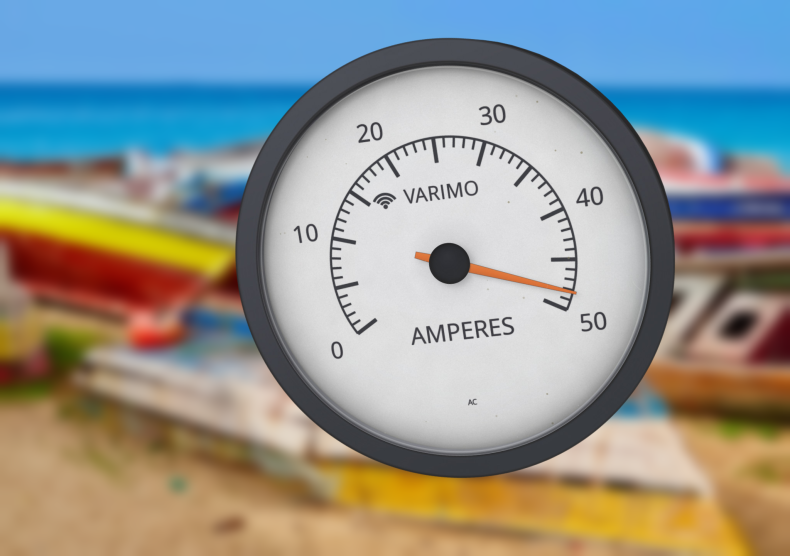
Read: 48,A
